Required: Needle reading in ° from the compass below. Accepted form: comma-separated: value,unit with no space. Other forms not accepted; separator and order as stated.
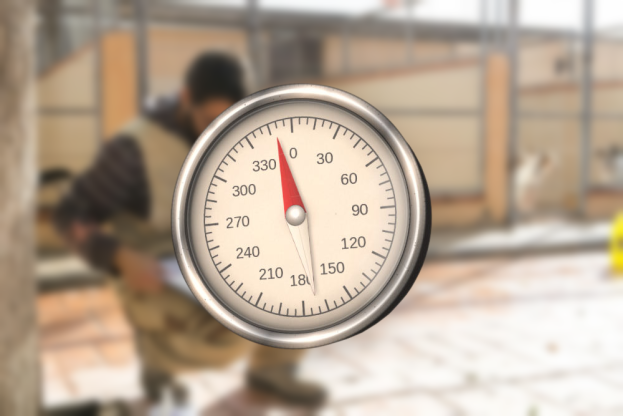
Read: 350,°
